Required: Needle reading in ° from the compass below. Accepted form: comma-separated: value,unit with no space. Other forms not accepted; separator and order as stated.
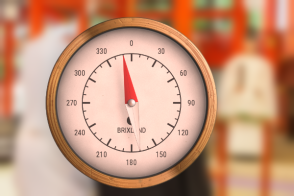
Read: 350,°
